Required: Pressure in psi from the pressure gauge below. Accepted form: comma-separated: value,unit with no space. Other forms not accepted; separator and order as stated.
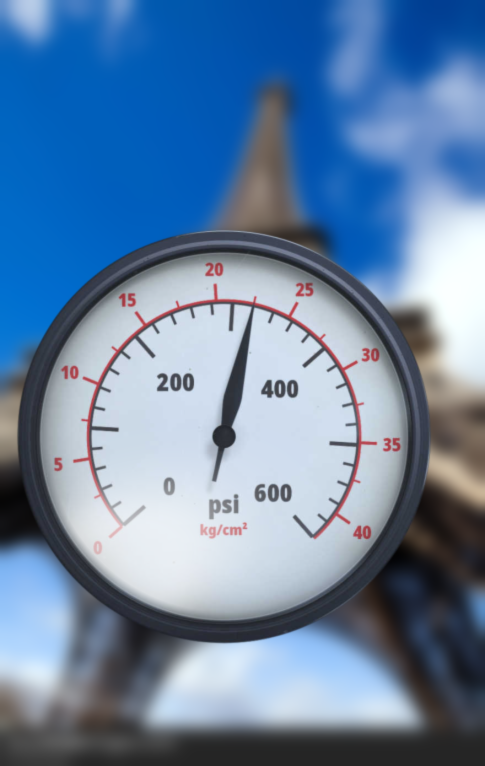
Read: 320,psi
